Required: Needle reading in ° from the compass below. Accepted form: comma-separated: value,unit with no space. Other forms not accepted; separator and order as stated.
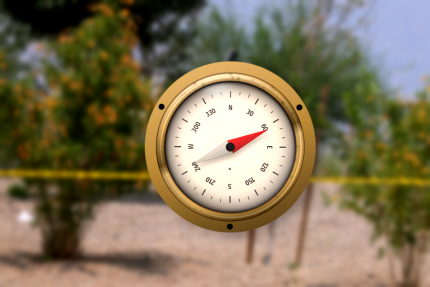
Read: 65,°
